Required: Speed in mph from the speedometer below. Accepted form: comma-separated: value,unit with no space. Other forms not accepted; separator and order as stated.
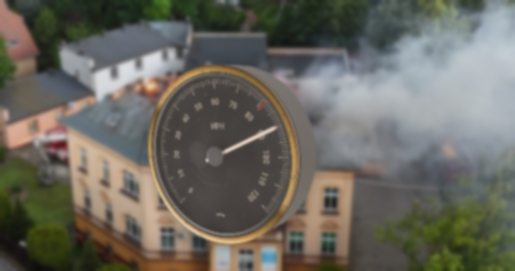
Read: 90,mph
